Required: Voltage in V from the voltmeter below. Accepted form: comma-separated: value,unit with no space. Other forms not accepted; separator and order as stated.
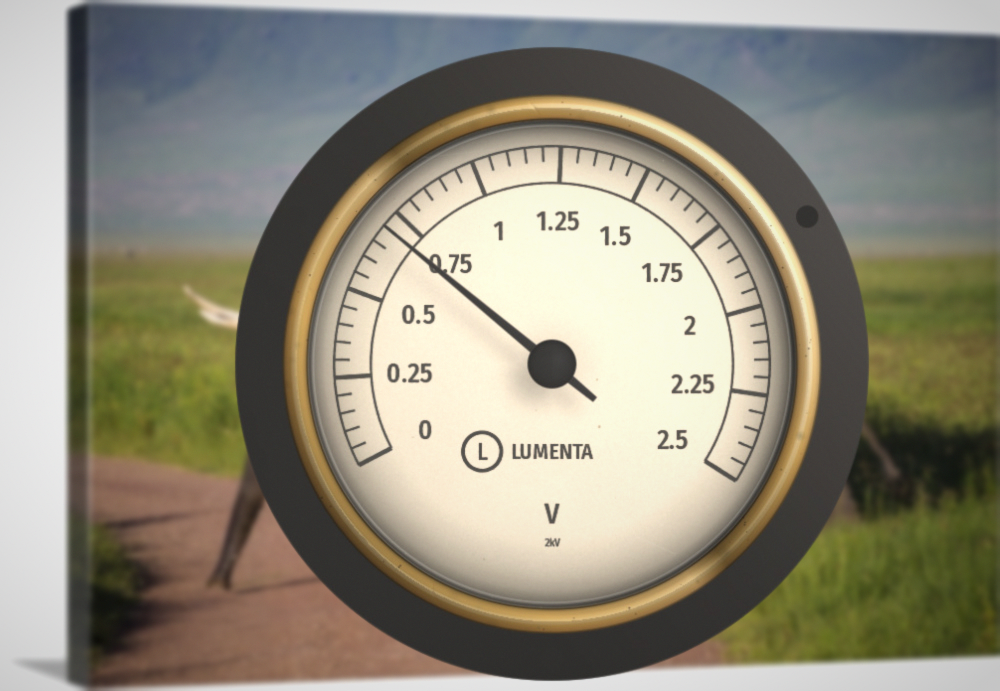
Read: 0.7,V
